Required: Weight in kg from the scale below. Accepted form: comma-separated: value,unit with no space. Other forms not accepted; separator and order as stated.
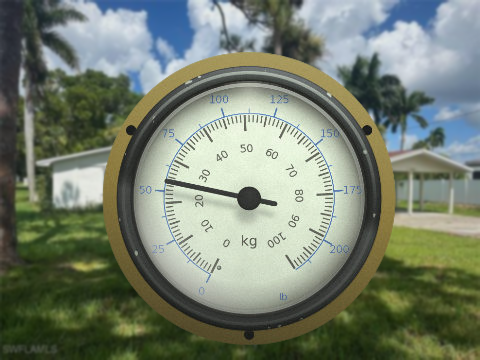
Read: 25,kg
